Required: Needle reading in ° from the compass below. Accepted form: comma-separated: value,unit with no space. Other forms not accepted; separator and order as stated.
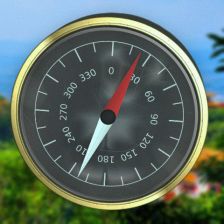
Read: 22.5,°
